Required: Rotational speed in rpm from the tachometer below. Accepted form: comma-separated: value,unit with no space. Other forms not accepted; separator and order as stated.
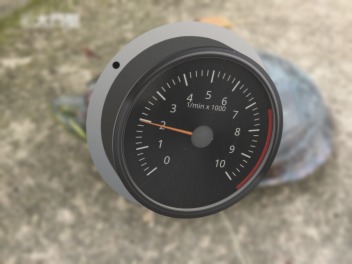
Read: 2000,rpm
